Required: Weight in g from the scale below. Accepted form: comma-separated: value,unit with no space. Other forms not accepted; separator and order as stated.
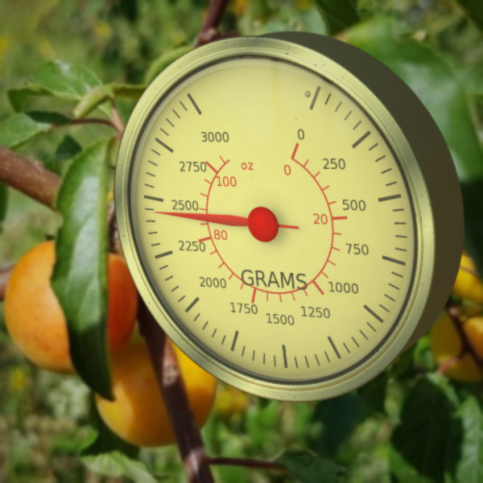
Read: 2450,g
